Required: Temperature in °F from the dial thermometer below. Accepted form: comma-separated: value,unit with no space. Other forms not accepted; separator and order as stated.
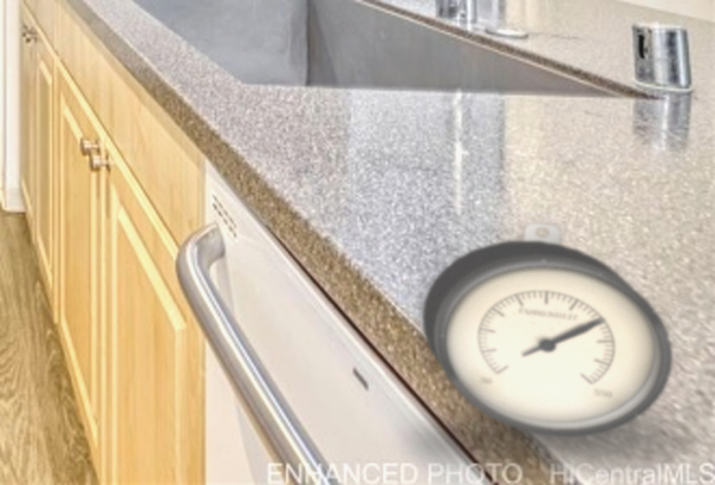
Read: 400,°F
